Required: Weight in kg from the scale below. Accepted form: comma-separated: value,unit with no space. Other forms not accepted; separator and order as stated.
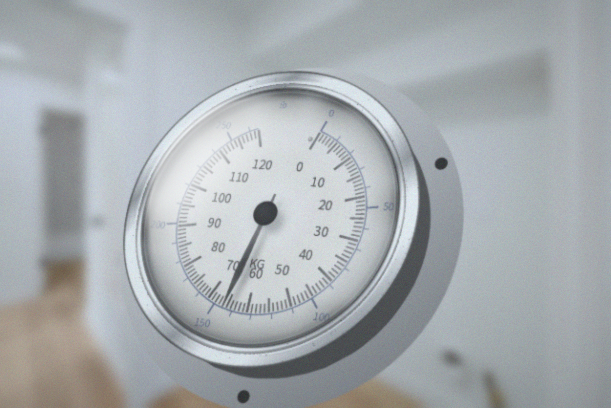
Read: 65,kg
